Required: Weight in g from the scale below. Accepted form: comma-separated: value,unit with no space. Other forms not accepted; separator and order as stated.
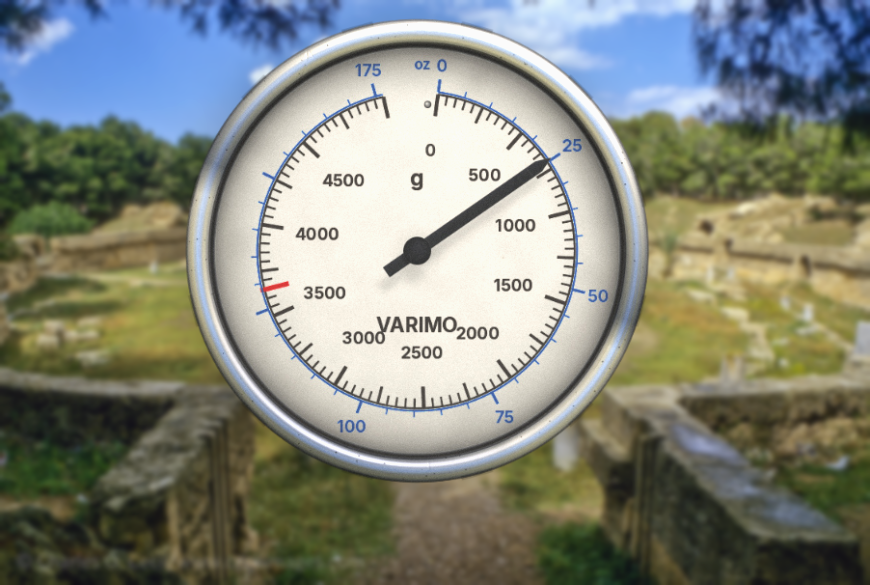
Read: 700,g
